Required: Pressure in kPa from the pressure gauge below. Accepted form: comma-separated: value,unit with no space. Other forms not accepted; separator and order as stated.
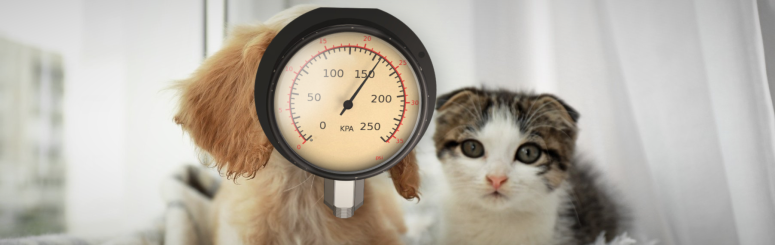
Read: 155,kPa
